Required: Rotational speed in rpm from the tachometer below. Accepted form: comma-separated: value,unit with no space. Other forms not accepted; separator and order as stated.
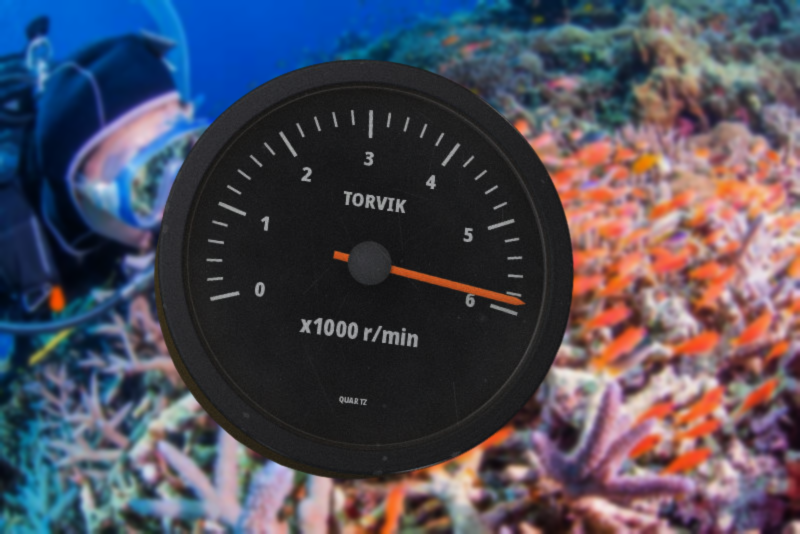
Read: 5900,rpm
